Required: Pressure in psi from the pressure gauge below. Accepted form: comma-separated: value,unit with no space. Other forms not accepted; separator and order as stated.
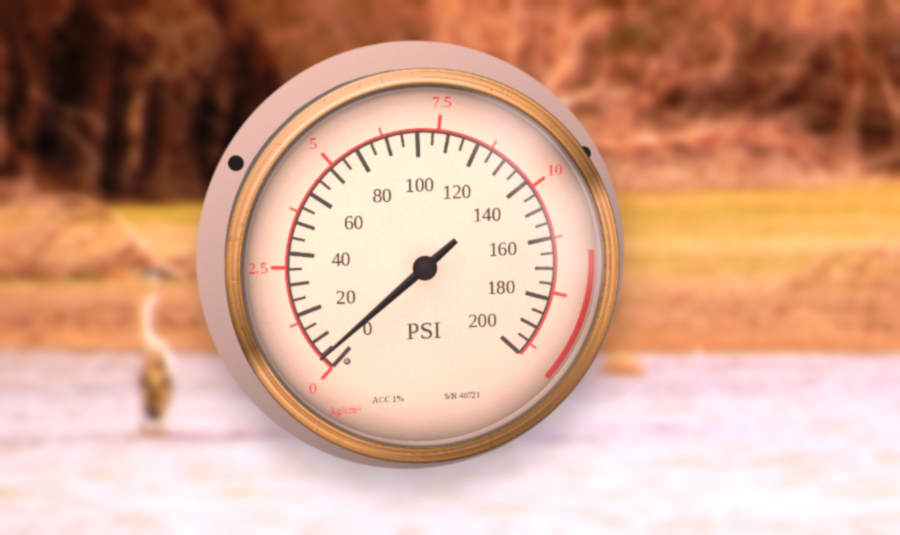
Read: 5,psi
